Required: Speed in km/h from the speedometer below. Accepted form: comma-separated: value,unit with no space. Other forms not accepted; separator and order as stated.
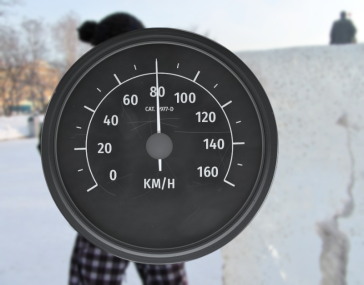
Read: 80,km/h
